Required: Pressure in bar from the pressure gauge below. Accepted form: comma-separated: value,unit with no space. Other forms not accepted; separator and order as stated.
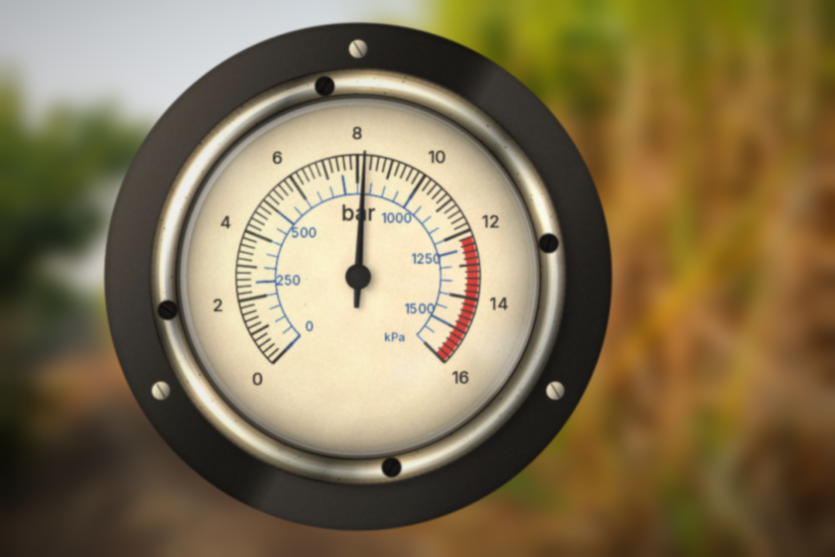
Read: 8.2,bar
